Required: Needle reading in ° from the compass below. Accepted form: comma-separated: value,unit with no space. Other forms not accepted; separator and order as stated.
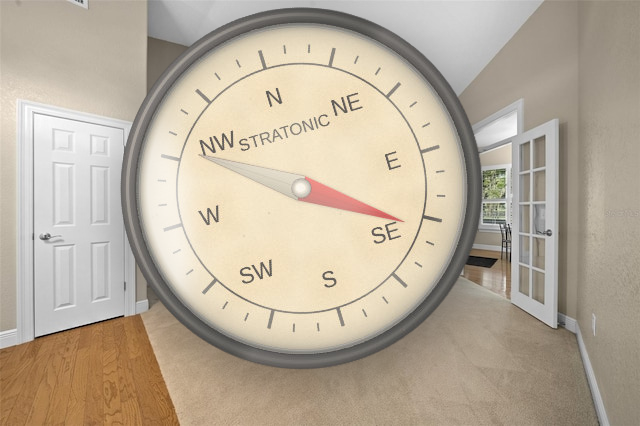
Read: 125,°
